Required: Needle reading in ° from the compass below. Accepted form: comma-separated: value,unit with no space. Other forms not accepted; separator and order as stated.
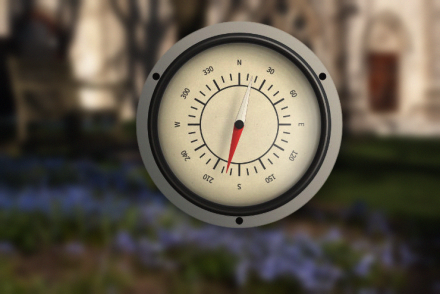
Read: 195,°
